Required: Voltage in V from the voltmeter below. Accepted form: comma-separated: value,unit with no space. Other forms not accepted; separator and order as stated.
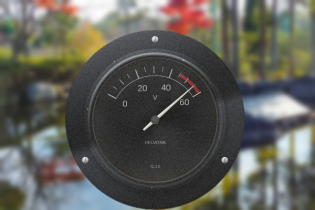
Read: 55,V
